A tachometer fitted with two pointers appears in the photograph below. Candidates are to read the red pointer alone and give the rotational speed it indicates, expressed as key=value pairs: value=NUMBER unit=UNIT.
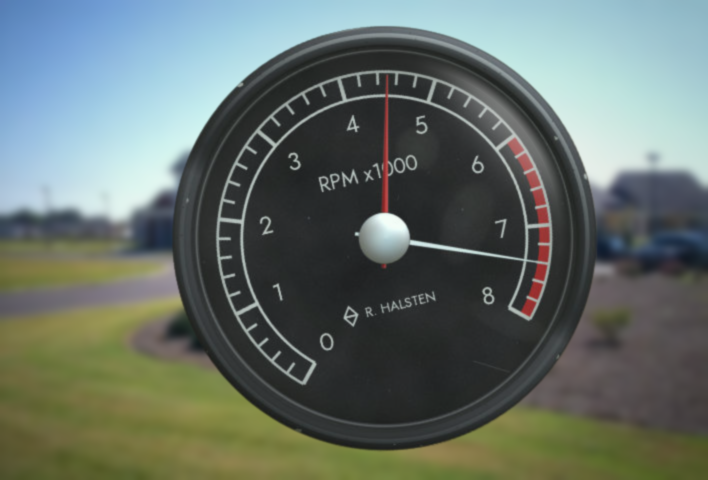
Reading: value=4500 unit=rpm
